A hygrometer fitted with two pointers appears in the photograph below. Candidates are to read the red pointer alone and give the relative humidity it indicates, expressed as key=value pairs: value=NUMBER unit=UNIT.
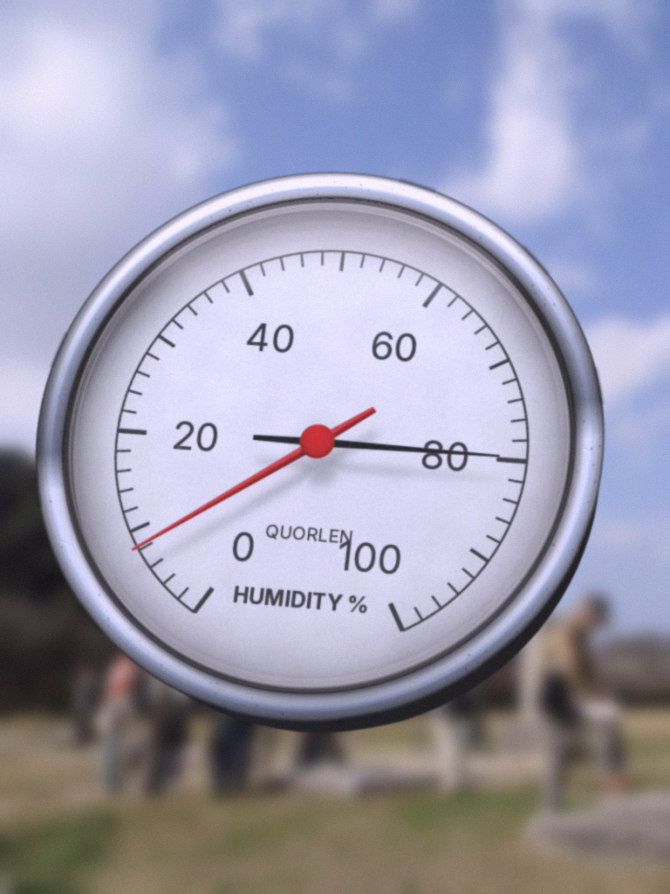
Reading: value=8 unit=%
